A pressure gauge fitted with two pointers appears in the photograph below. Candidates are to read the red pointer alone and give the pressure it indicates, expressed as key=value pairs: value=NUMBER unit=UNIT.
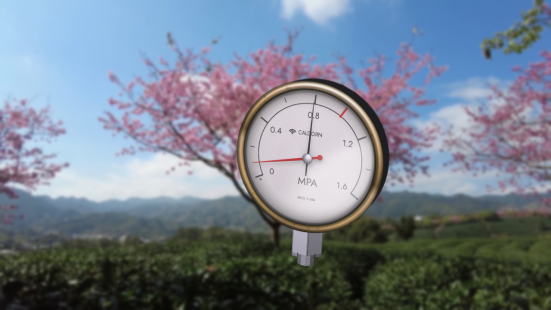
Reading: value=0.1 unit=MPa
